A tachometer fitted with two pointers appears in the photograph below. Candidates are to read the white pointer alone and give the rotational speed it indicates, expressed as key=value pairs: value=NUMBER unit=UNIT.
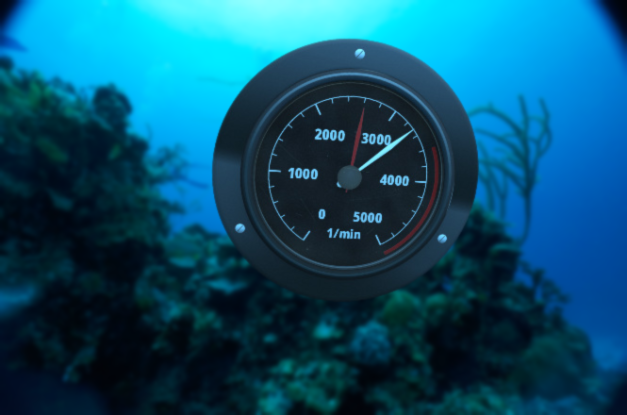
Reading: value=3300 unit=rpm
